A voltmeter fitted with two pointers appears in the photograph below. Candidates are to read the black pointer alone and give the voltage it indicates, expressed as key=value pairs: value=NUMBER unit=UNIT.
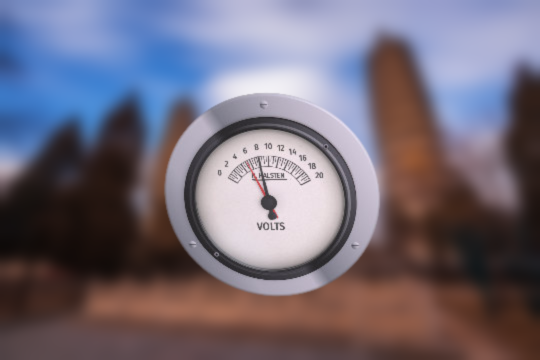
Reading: value=8 unit=V
